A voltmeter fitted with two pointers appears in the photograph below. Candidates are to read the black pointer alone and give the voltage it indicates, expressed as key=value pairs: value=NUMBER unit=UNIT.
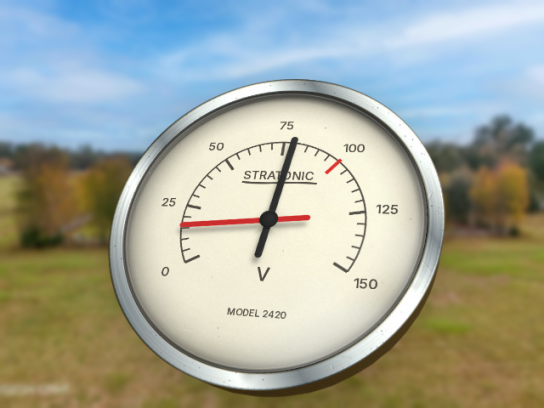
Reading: value=80 unit=V
